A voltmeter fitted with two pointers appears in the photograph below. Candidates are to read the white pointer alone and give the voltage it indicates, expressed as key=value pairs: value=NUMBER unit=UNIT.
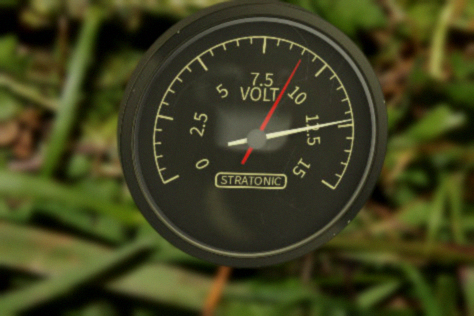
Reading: value=12.25 unit=V
